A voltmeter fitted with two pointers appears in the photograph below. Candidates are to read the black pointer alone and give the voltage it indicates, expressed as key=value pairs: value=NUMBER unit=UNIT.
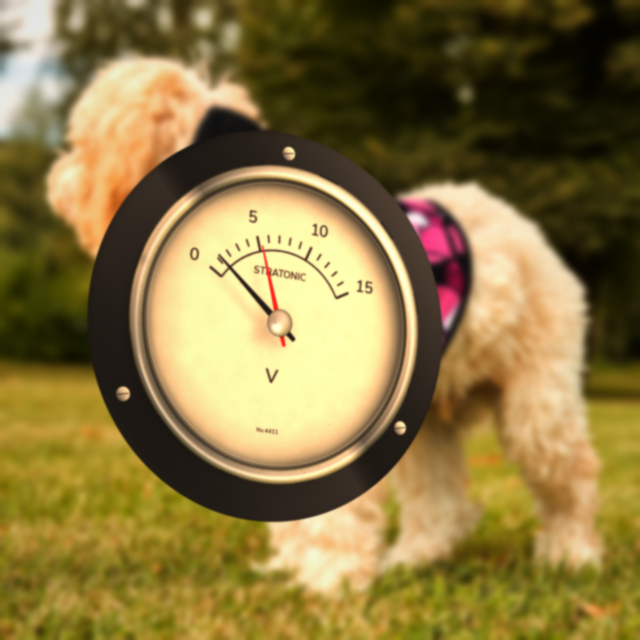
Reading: value=1 unit=V
